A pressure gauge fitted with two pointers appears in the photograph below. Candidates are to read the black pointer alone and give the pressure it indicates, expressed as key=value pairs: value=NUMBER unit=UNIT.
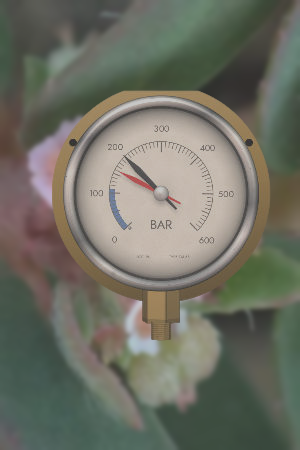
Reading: value=200 unit=bar
